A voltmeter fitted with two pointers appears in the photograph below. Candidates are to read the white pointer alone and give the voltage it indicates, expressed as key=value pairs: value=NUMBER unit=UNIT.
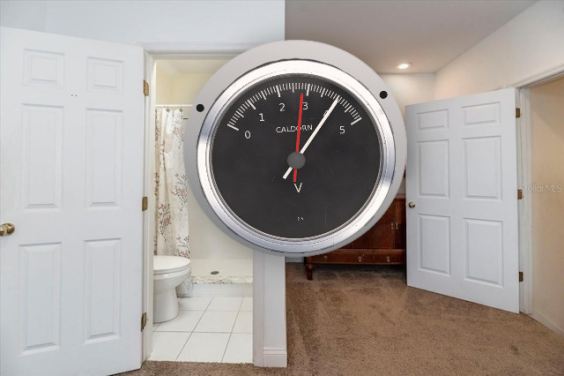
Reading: value=4 unit=V
